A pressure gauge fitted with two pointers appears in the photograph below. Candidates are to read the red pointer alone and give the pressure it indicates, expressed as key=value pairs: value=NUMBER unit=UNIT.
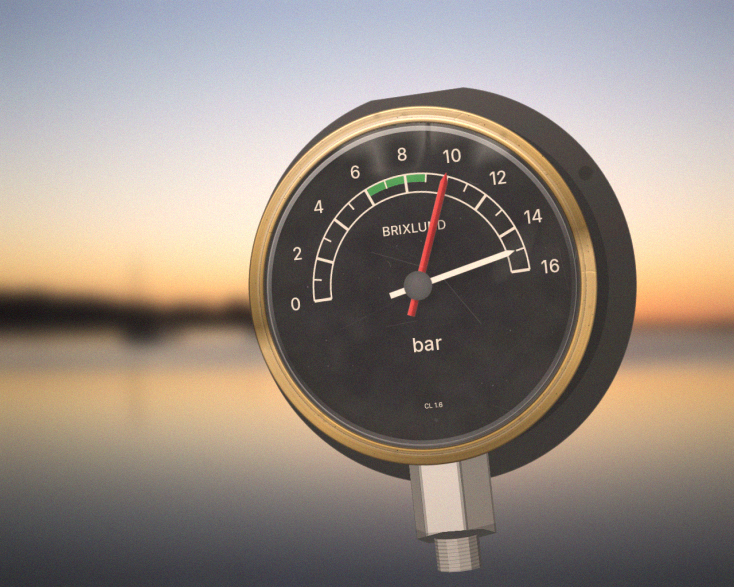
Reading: value=10 unit=bar
